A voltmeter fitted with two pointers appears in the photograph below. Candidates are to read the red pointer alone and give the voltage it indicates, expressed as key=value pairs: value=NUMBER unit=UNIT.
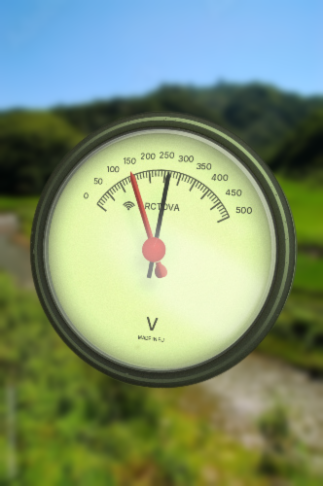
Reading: value=150 unit=V
